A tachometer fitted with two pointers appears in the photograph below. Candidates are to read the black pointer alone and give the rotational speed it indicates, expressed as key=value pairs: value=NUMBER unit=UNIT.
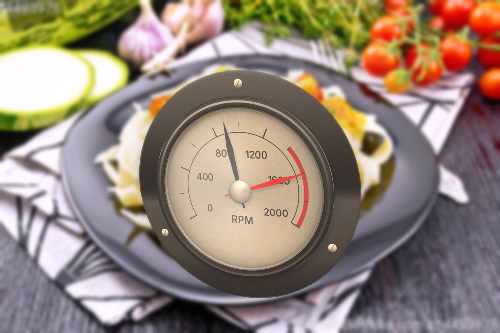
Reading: value=900 unit=rpm
